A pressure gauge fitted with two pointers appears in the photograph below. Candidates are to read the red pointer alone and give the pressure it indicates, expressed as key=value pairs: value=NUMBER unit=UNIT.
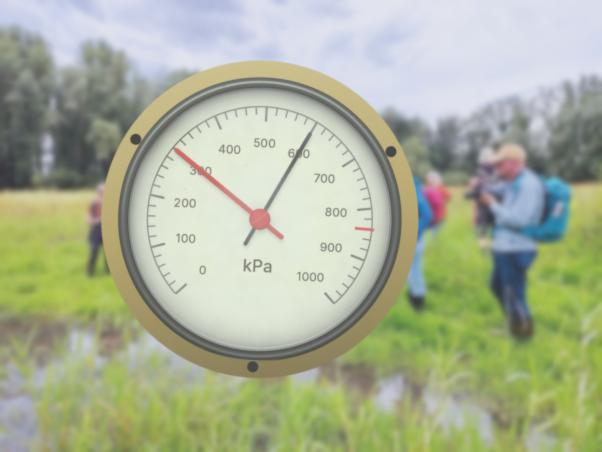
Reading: value=300 unit=kPa
